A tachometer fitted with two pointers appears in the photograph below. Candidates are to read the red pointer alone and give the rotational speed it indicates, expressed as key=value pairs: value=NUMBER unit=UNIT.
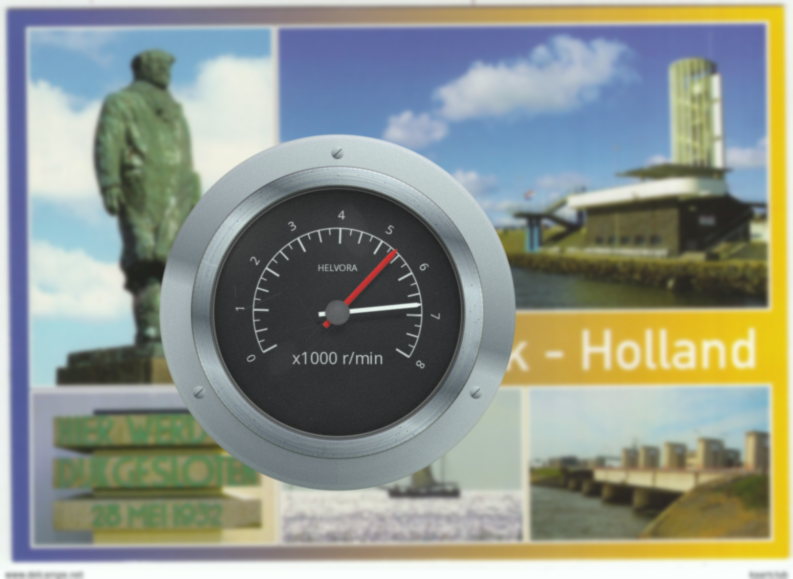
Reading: value=5375 unit=rpm
